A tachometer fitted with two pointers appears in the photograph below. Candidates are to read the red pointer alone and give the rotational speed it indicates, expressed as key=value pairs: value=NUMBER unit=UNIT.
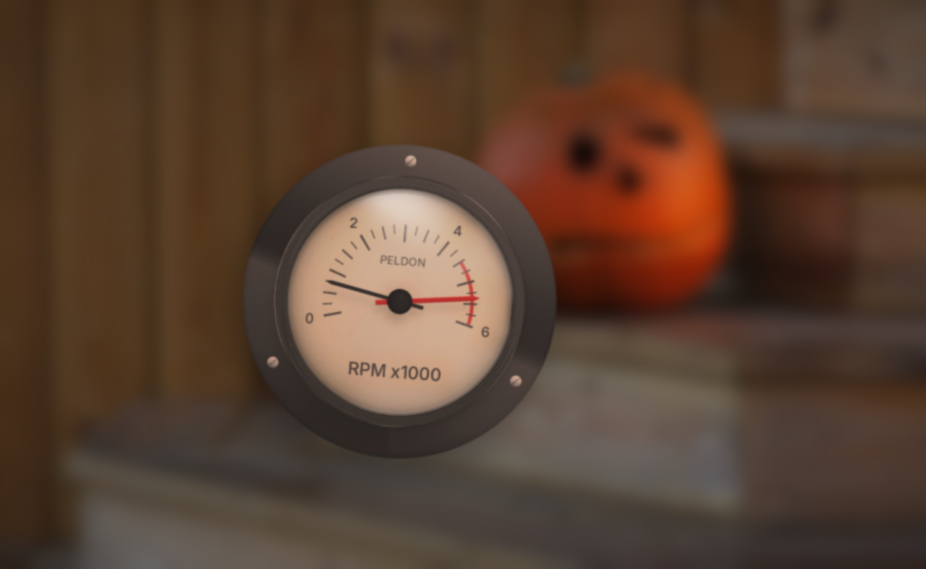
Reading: value=5375 unit=rpm
